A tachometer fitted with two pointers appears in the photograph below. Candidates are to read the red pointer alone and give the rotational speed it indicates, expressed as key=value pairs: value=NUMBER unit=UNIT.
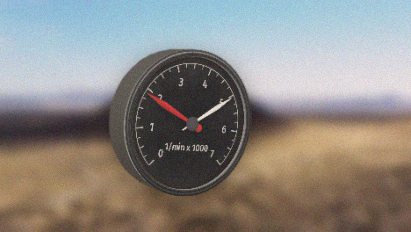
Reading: value=1875 unit=rpm
